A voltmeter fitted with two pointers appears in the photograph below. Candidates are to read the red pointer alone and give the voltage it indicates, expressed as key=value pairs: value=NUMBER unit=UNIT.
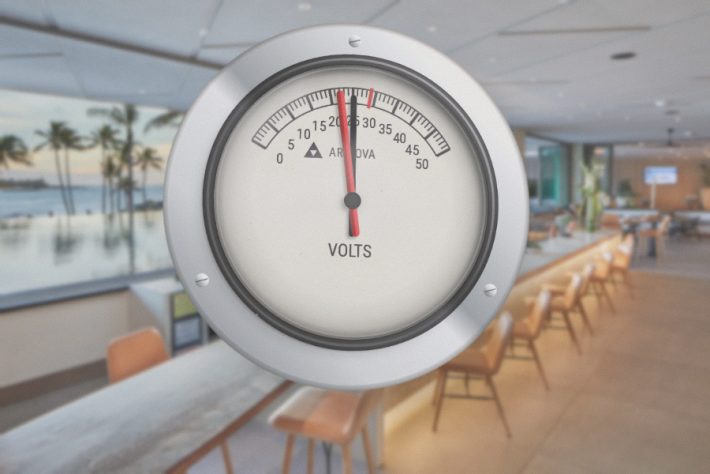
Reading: value=22 unit=V
